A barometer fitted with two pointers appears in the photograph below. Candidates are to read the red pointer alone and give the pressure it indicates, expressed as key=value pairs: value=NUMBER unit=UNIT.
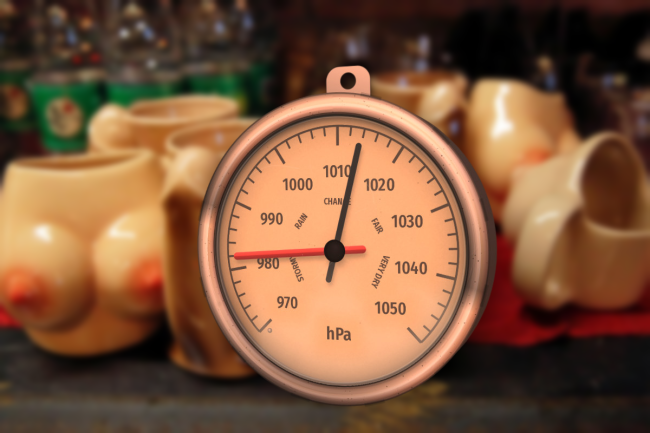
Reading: value=982 unit=hPa
